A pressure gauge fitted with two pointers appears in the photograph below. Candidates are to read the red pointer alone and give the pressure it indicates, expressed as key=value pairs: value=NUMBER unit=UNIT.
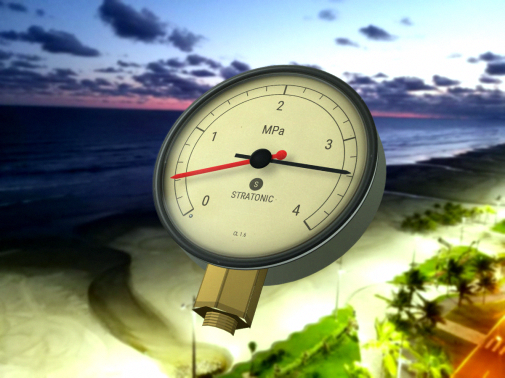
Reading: value=0.4 unit=MPa
